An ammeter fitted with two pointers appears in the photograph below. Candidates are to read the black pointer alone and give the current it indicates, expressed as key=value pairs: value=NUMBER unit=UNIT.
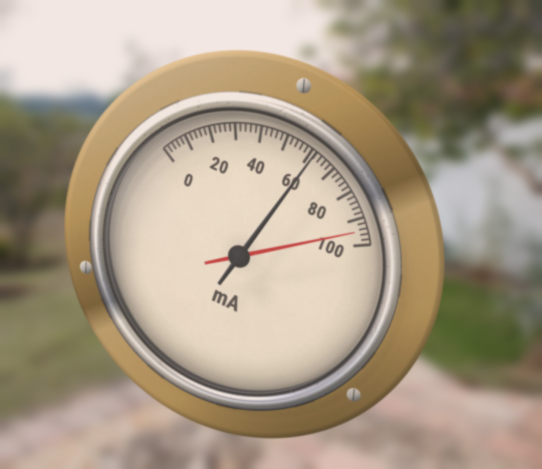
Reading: value=62 unit=mA
